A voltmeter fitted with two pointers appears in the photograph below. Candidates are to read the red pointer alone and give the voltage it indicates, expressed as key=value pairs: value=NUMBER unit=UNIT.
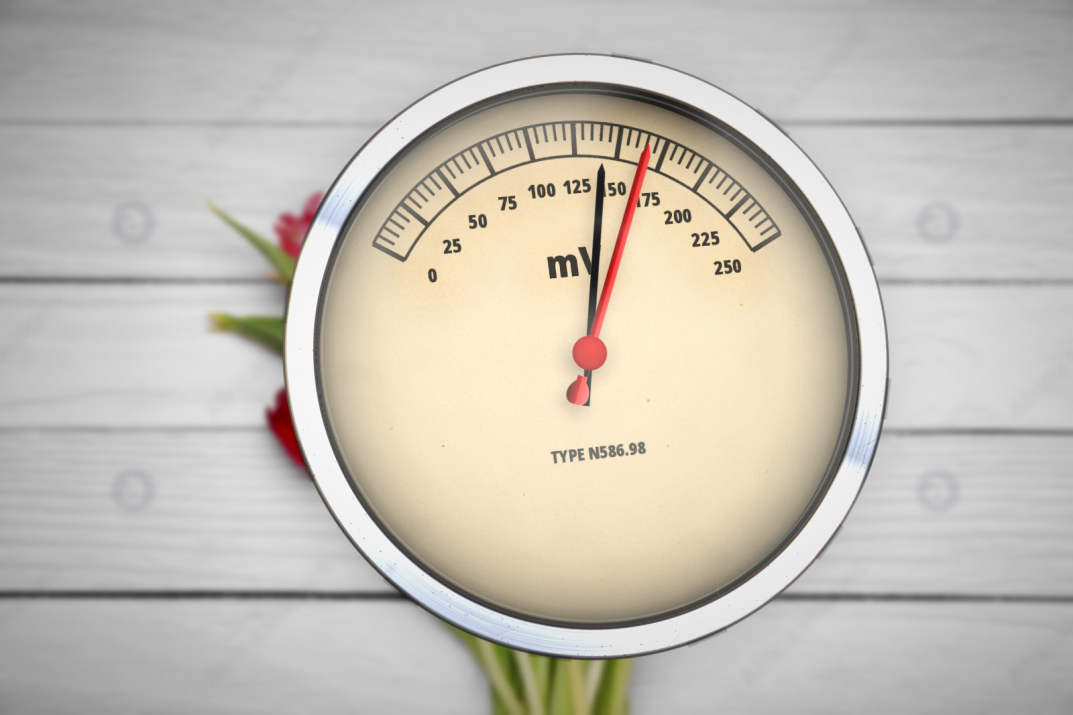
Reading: value=165 unit=mV
